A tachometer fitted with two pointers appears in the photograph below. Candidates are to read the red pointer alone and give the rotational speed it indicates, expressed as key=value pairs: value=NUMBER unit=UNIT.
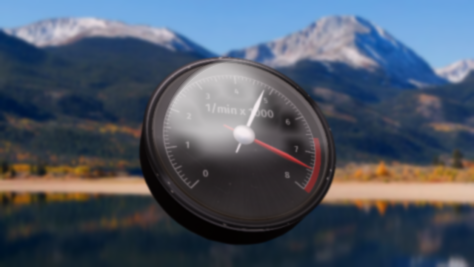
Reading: value=7500 unit=rpm
